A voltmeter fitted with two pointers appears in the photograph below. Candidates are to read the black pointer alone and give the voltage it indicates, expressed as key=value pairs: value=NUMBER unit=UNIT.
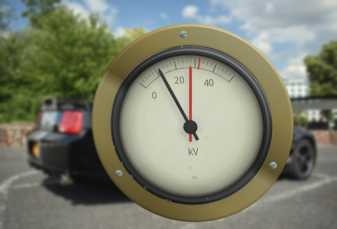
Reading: value=12 unit=kV
